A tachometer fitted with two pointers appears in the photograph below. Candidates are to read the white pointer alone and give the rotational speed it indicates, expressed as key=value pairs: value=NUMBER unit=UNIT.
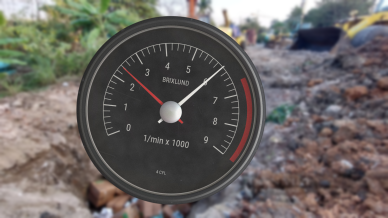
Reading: value=6000 unit=rpm
